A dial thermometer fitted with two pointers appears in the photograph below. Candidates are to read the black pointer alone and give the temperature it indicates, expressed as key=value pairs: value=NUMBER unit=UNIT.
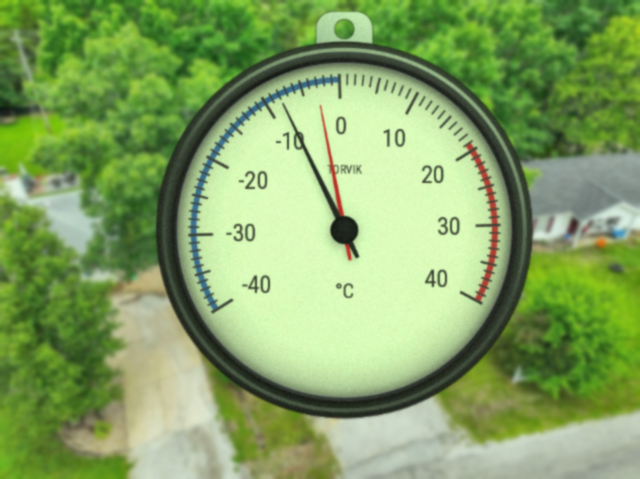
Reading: value=-8 unit=°C
